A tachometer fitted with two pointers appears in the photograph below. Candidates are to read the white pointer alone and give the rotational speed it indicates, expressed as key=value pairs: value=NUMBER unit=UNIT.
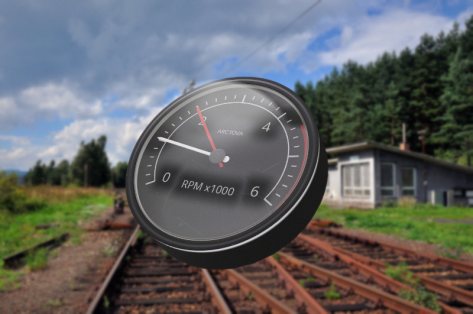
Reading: value=1000 unit=rpm
